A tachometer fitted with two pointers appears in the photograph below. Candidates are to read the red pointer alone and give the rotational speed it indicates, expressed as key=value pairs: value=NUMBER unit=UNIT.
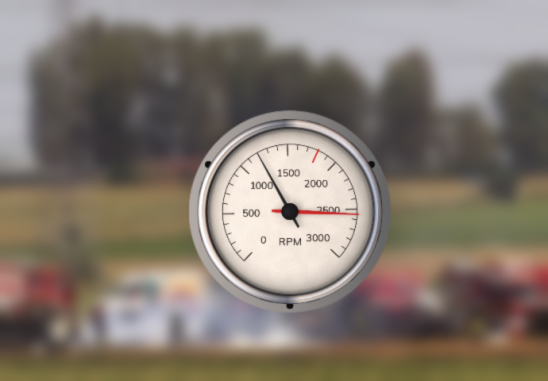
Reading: value=2550 unit=rpm
